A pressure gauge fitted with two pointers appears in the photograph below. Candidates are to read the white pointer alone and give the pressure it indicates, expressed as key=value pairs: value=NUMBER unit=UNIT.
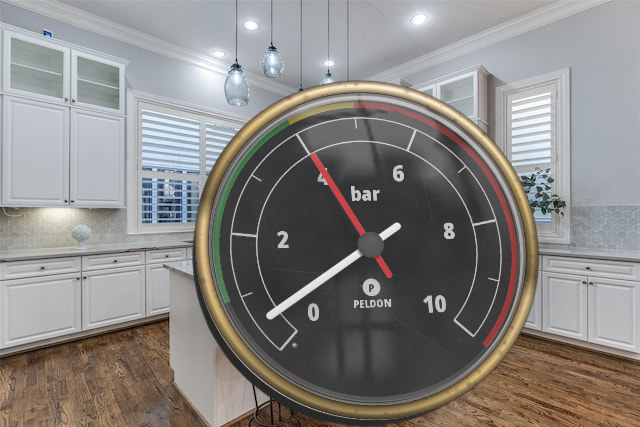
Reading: value=0.5 unit=bar
